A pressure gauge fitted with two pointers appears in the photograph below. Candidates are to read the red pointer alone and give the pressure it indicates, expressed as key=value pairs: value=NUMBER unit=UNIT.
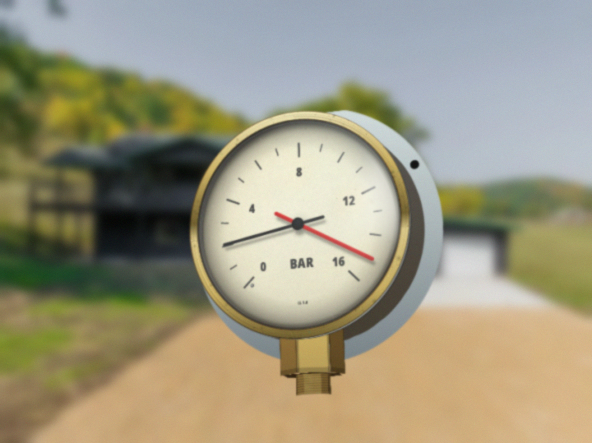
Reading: value=15 unit=bar
